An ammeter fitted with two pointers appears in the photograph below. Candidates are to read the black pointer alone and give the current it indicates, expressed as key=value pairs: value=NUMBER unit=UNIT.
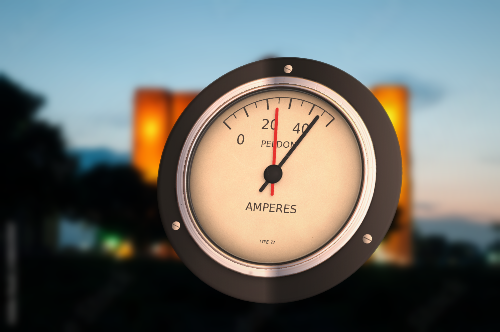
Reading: value=45 unit=A
